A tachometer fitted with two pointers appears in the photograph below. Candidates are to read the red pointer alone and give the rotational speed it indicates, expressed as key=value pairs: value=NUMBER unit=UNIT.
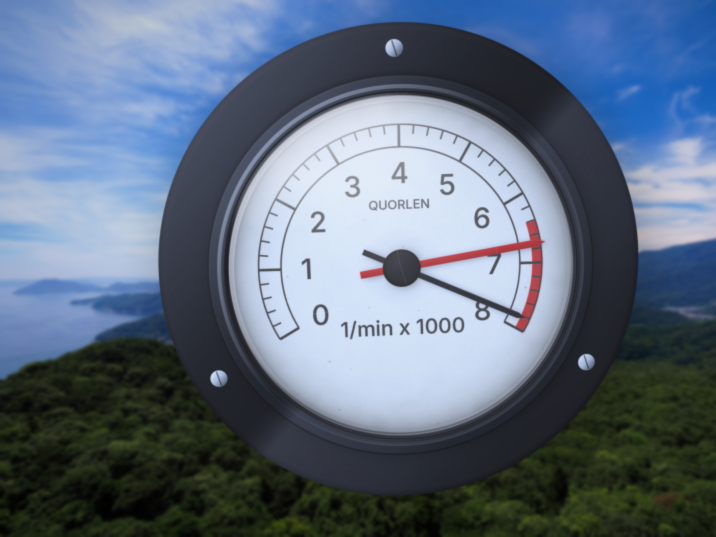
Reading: value=6700 unit=rpm
